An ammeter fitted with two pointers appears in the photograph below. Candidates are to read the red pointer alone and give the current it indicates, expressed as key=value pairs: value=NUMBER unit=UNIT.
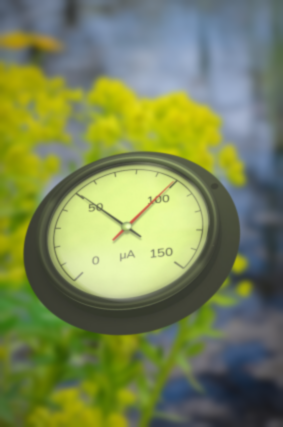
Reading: value=100 unit=µA
